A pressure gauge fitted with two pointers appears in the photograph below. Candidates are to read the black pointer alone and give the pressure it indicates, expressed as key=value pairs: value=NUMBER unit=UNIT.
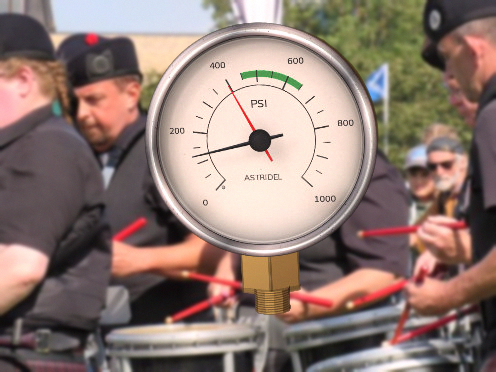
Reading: value=125 unit=psi
